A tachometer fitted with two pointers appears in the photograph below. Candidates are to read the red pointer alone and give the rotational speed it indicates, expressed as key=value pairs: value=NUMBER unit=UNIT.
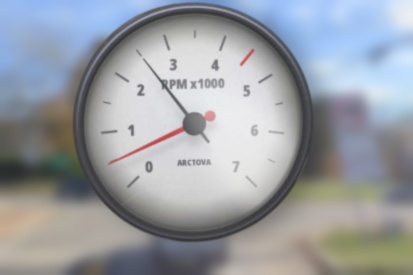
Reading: value=500 unit=rpm
